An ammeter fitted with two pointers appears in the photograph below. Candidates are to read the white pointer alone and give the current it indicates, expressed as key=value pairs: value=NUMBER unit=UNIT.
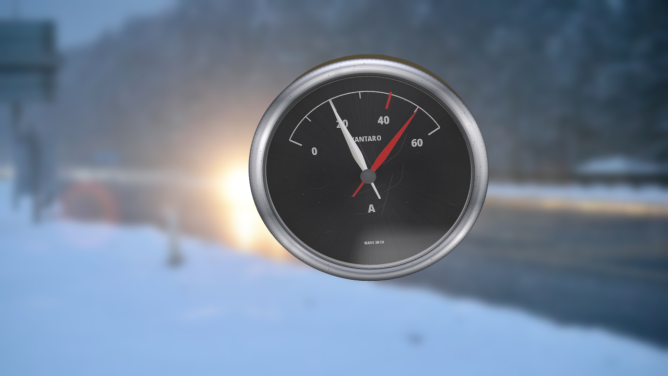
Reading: value=20 unit=A
